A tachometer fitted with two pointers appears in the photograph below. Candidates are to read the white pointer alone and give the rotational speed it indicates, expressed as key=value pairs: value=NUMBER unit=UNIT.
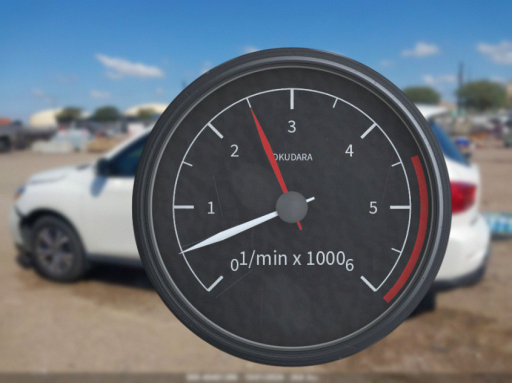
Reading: value=500 unit=rpm
